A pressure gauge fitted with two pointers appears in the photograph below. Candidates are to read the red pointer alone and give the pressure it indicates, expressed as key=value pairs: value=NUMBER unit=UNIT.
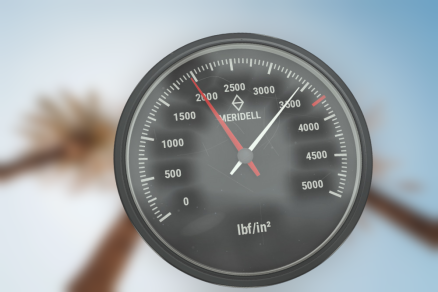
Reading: value=1950 unit=psi
